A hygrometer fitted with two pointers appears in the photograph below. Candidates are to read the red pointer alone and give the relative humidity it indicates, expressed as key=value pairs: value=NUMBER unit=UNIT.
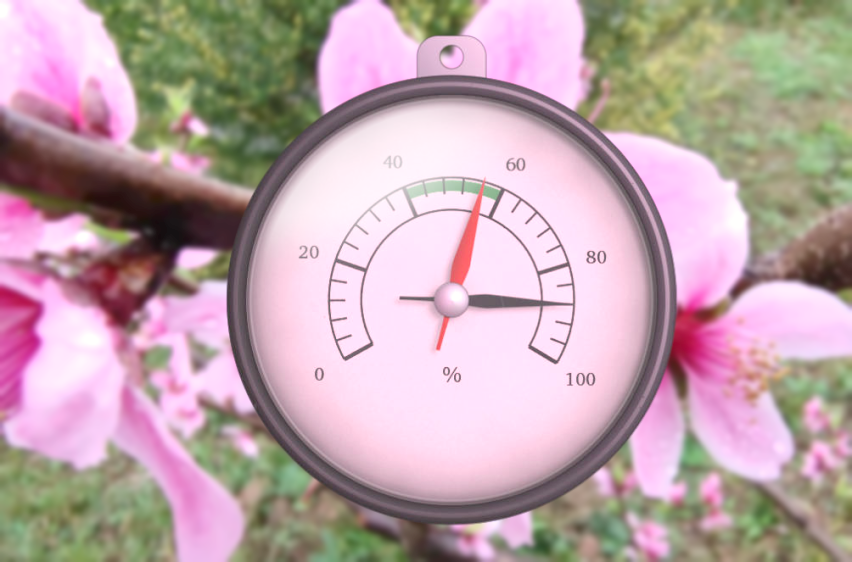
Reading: value=56 unit=%
